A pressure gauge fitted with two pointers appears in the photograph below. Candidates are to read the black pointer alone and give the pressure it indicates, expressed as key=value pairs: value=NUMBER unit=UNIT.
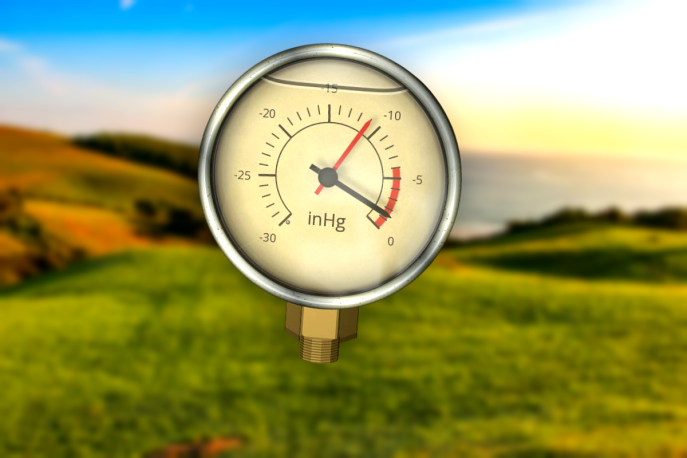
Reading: value=-1.5 unit=inHg
